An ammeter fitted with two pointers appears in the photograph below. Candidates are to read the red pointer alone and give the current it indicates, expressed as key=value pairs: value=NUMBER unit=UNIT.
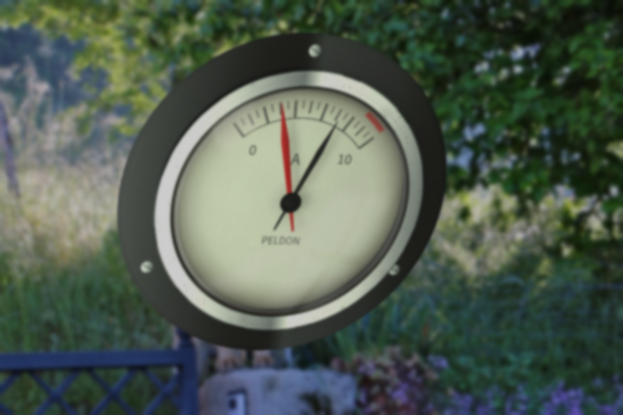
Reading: value=3 unit=A
